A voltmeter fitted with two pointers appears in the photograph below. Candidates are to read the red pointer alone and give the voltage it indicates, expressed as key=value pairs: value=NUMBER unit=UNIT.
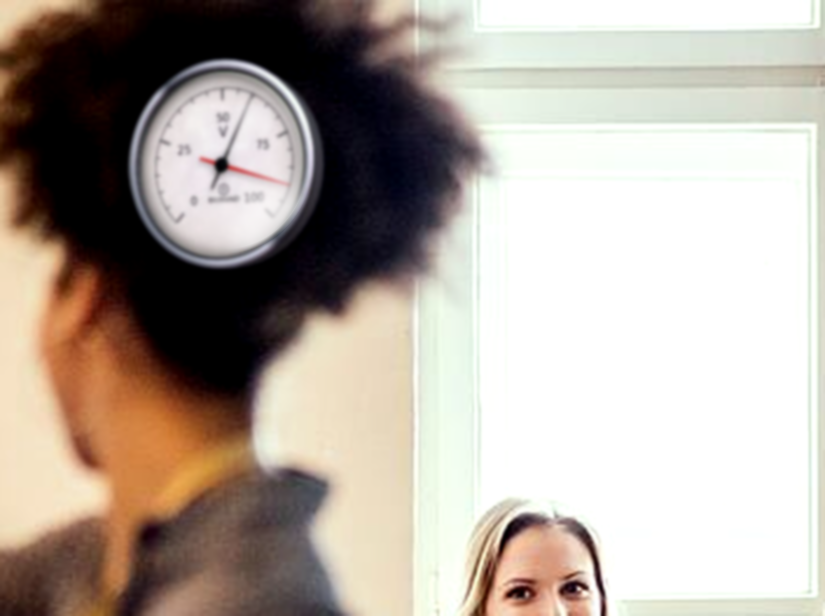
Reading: value=90 unit=V
